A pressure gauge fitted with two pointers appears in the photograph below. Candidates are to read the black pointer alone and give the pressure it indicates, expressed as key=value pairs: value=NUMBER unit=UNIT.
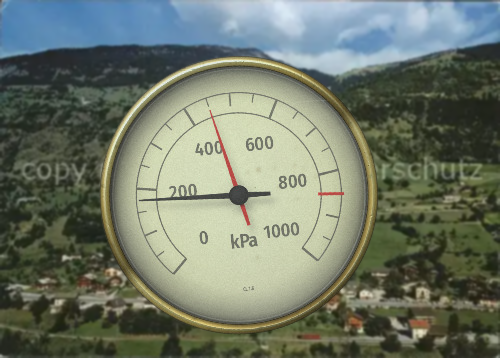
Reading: value=175 unit=kPa
